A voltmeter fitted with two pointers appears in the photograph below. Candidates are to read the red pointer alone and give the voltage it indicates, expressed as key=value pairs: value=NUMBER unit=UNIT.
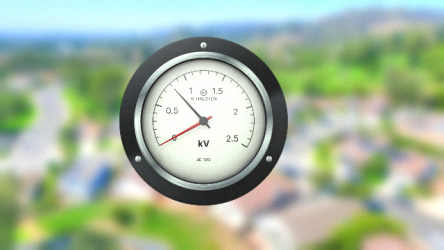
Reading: value=0 unit=kV
